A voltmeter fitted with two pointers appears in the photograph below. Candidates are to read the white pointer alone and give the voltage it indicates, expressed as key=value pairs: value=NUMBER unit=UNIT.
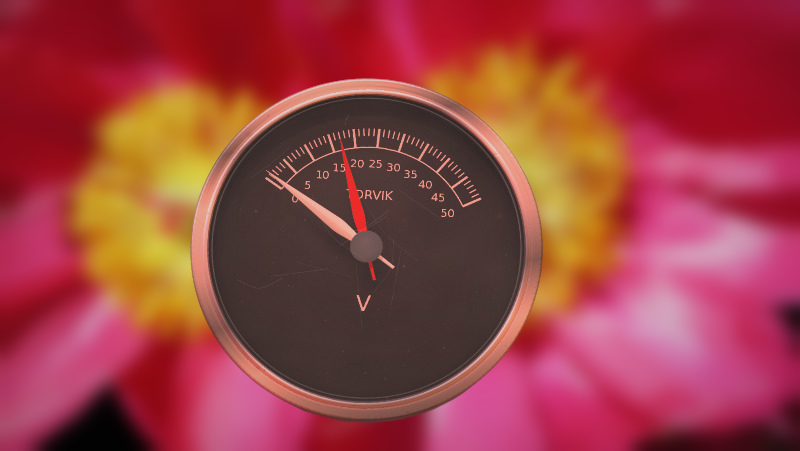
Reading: value=1 unit=V
